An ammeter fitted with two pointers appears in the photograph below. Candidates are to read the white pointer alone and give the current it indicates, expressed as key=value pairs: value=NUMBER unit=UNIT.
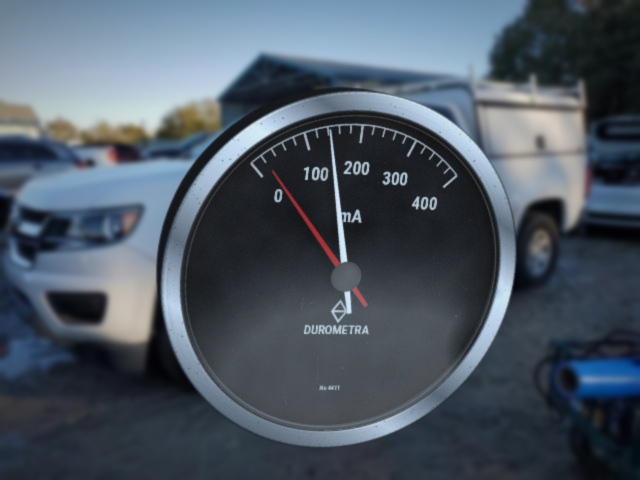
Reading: value=140 unit=mA
